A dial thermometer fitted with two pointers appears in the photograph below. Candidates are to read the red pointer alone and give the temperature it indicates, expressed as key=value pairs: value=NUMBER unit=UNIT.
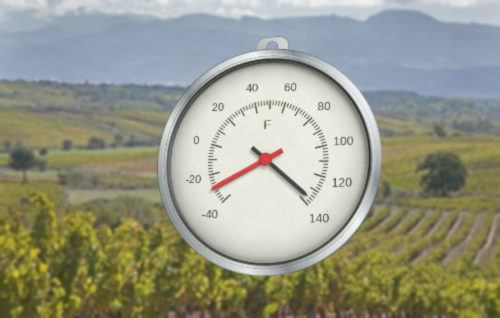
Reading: value=-30 unit=°F
